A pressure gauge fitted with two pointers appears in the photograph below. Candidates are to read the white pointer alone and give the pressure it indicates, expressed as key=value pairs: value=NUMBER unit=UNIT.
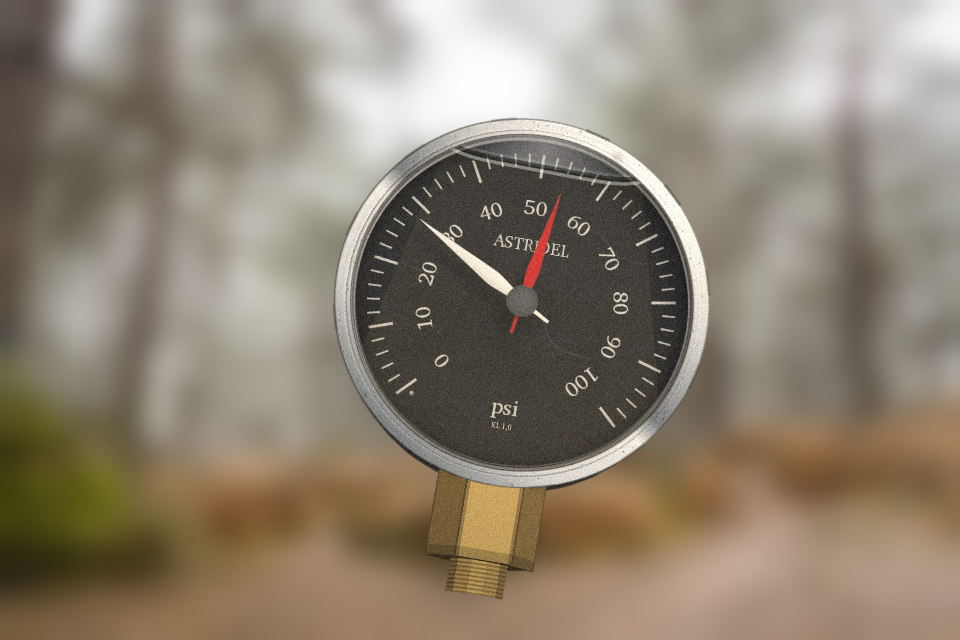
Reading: value=28 unit=psi
